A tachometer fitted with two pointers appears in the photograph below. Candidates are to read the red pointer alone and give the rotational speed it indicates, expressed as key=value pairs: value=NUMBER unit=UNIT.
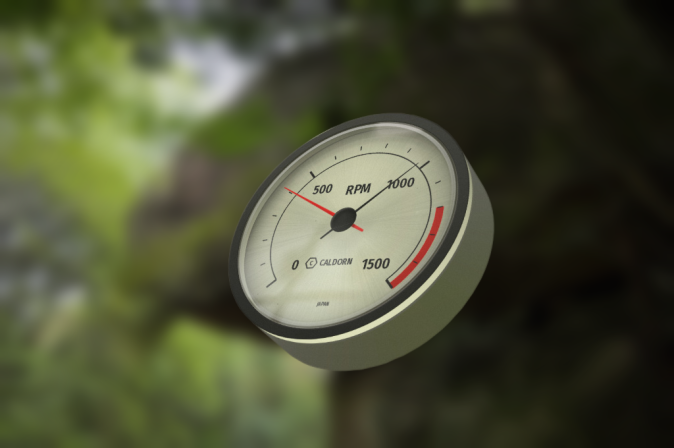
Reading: value=400 unit=rpm
